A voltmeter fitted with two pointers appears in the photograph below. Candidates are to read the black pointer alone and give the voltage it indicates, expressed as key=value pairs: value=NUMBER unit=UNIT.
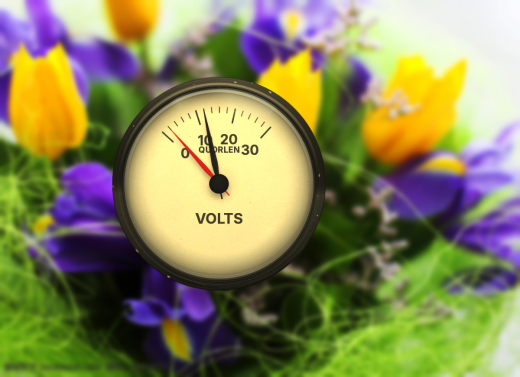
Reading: value=12 unit=V
